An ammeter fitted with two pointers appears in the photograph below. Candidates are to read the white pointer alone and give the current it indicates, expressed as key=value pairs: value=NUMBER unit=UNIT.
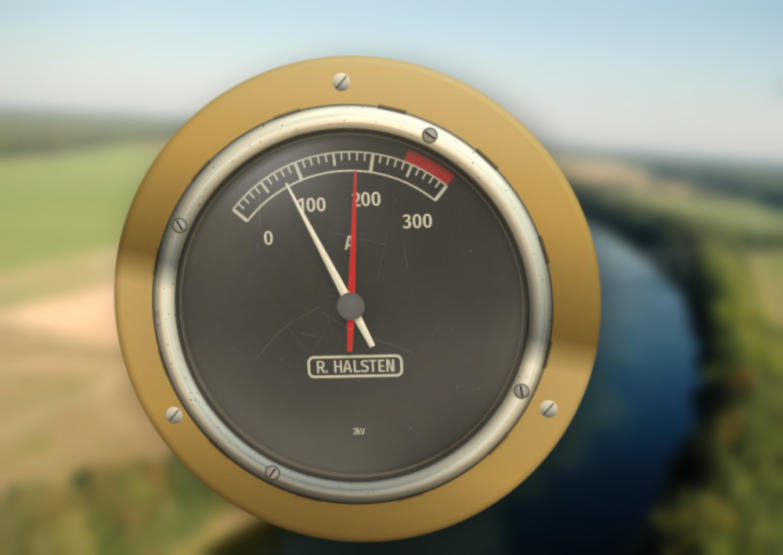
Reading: value=80 unit=A
